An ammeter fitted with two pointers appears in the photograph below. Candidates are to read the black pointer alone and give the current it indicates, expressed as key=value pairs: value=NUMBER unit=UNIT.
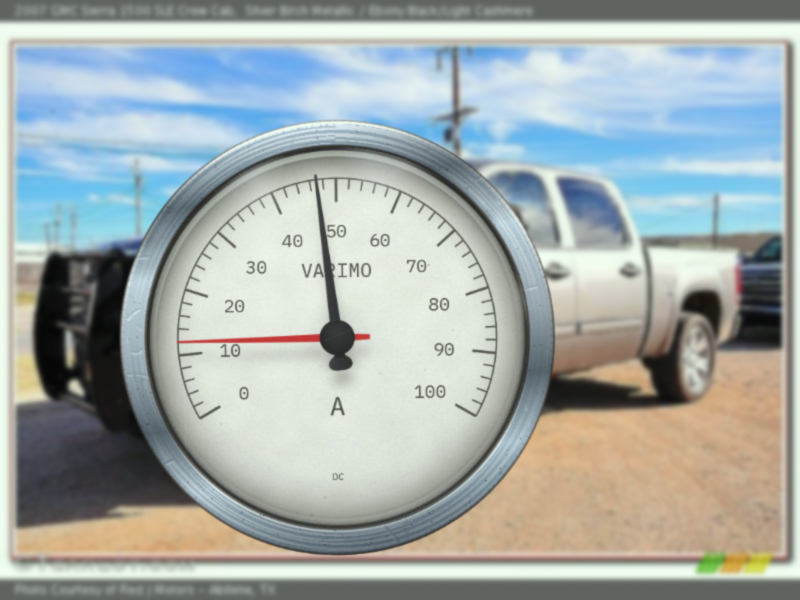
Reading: value=47 unit=A
